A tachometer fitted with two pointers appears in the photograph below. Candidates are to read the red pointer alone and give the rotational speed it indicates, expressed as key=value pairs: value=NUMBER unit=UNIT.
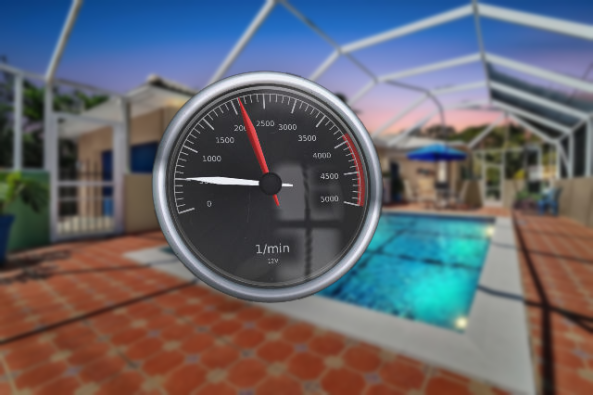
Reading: value=2100 unit=rpm
